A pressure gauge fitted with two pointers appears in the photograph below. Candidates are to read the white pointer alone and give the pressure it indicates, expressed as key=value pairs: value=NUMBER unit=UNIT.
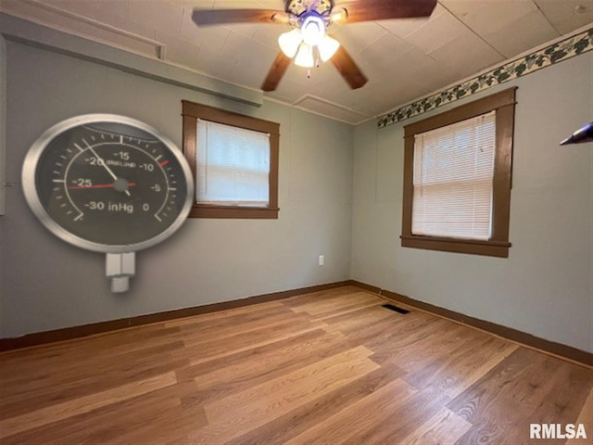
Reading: value=-19 unit=inHg
